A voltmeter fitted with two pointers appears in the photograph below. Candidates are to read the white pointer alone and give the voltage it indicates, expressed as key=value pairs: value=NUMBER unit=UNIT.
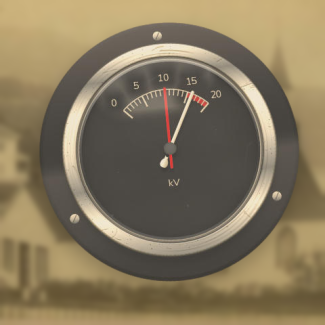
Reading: value=16 unit=kV
